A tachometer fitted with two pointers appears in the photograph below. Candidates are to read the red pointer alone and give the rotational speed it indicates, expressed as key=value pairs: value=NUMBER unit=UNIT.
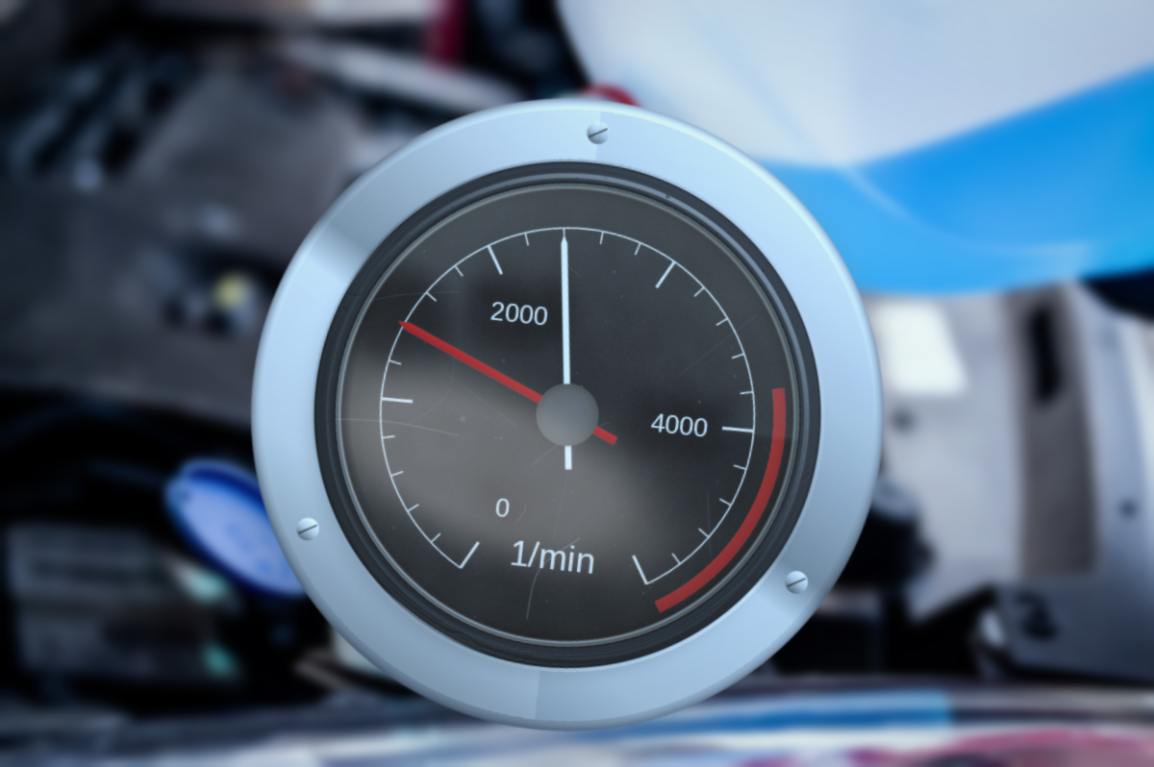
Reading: value=1400 unit=rpm
